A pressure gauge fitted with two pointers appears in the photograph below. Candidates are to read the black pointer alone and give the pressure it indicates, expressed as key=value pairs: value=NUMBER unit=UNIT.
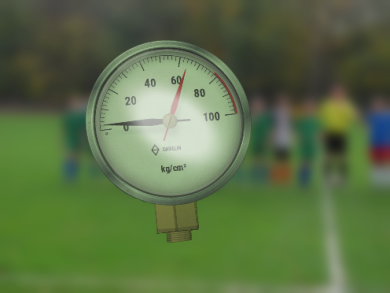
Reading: value=2 unit=kg/cm²
